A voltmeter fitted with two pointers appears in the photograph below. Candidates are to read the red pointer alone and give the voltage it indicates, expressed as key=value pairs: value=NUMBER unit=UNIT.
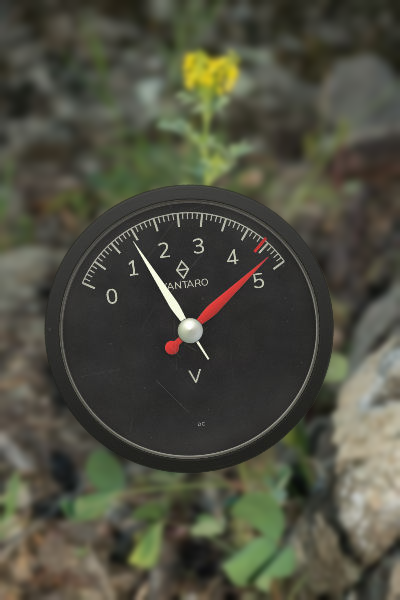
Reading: value=4.7 unit=V
